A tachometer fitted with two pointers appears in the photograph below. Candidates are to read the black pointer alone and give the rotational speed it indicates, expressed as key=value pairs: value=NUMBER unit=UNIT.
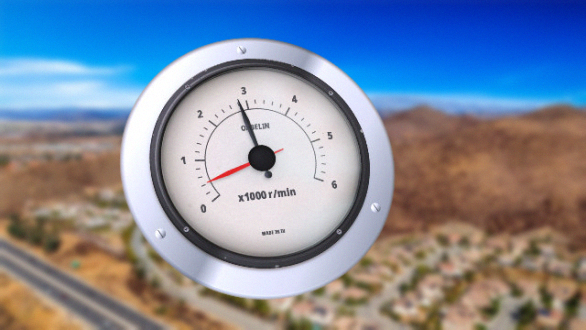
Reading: value=2800 unit=rpm
